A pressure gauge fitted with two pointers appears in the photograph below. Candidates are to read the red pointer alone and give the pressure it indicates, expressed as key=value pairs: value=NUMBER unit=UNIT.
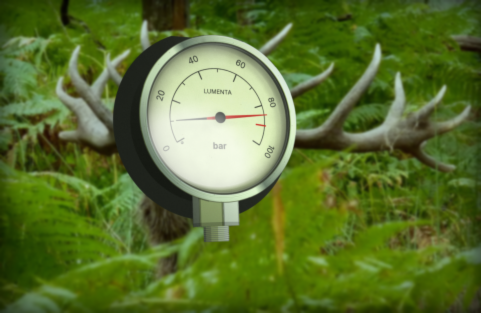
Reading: value=85 unit=bar
